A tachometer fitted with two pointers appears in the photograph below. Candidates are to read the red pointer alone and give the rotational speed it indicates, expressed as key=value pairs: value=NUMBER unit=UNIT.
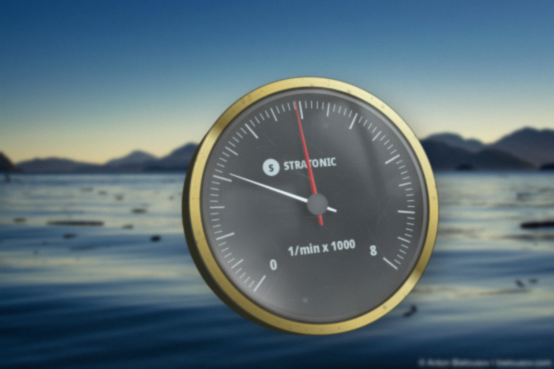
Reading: value=3900 unit=rpm
